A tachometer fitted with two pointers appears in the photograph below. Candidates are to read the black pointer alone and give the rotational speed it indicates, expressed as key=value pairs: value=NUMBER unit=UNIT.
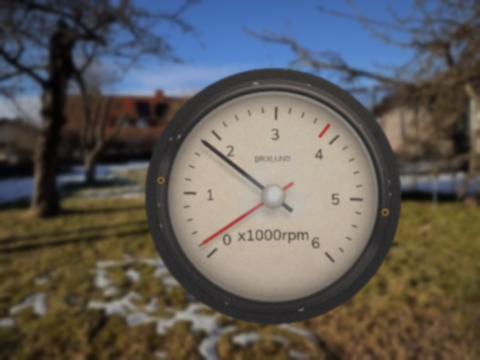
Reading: value=1800 unit=rpm
